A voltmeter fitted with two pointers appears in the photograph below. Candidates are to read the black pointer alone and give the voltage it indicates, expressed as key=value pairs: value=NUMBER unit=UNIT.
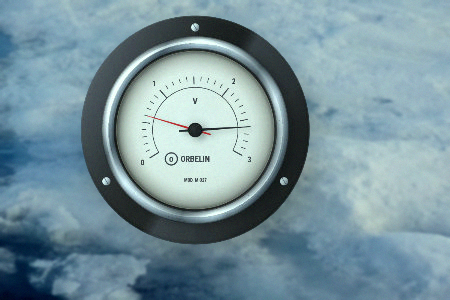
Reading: value=2.6 unit=V
